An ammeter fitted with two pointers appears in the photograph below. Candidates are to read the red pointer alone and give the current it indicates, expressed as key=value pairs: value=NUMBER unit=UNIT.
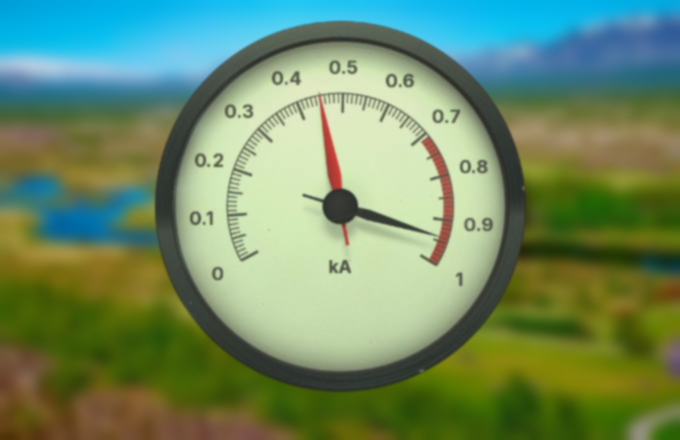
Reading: value=0.45 unit=kA
